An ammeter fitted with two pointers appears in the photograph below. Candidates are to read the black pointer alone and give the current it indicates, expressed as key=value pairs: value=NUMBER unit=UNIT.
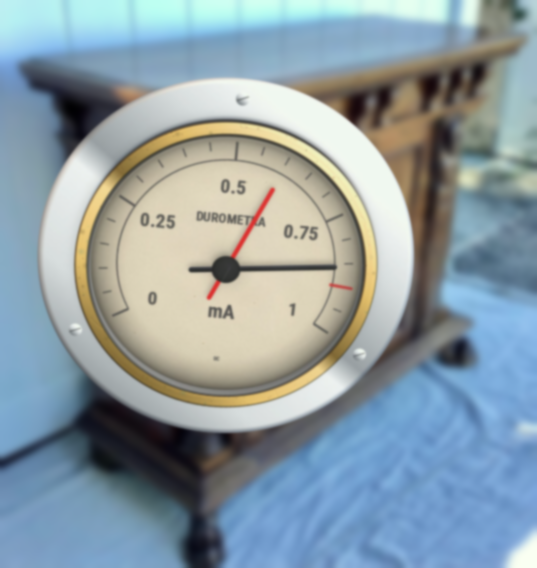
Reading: value=0.85 unit=mA
